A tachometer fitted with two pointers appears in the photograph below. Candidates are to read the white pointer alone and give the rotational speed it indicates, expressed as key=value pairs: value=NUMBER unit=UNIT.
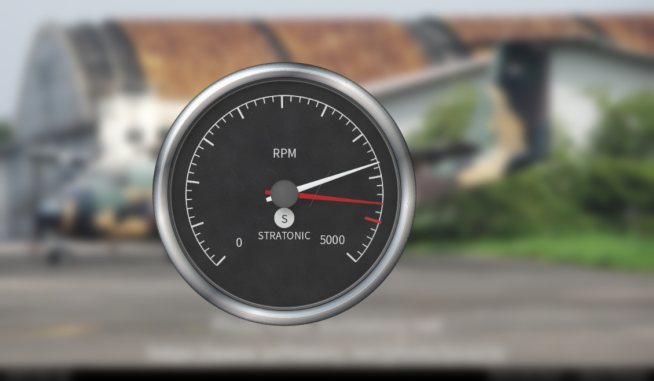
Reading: value=3850 unit=rpm
